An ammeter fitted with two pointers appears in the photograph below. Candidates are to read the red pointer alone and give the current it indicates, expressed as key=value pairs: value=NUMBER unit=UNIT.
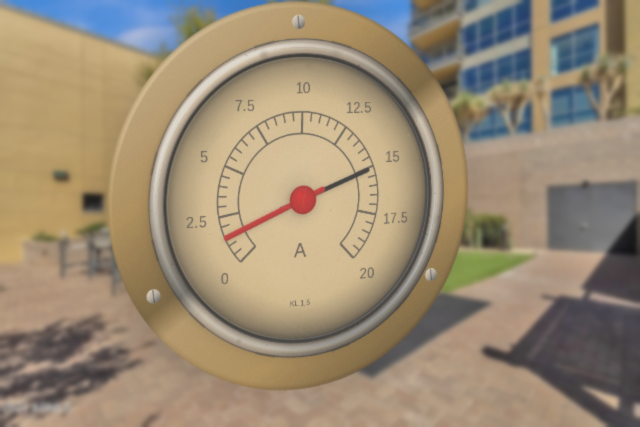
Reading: value=1.5 unit=A
